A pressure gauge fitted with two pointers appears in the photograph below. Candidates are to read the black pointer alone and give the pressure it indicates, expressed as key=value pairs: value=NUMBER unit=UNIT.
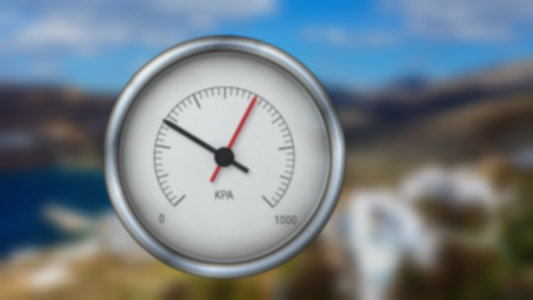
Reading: value=280 unit=kPa
